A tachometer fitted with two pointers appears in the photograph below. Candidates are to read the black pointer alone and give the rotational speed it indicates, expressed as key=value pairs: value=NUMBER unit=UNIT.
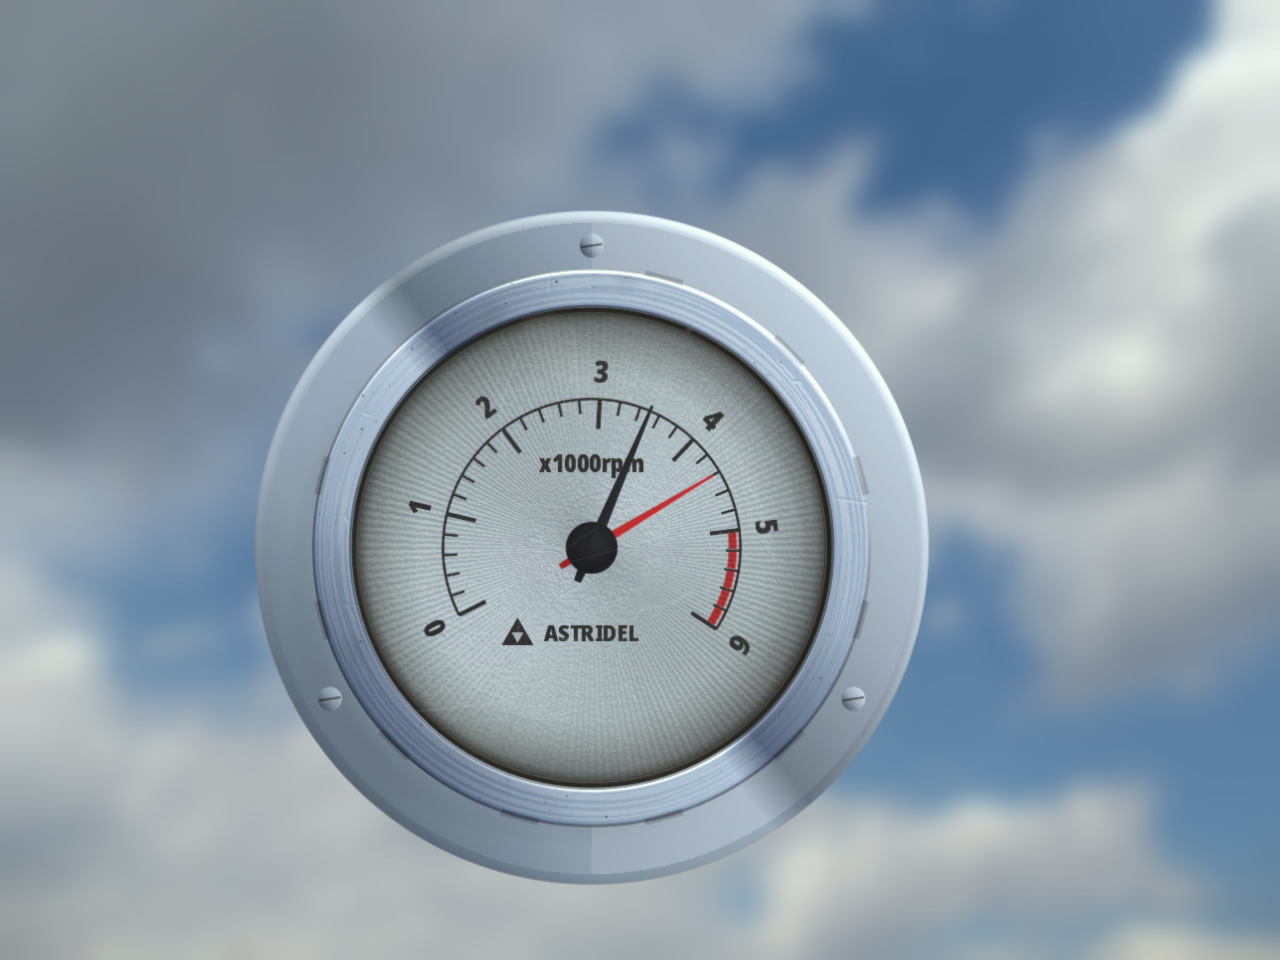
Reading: value=3500 unit=rpm
